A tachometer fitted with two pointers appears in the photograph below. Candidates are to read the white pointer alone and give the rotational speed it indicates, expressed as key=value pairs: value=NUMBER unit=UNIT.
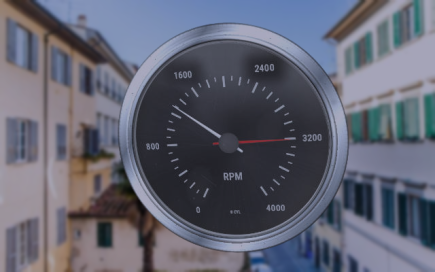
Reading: value=1300 unit=rpm
